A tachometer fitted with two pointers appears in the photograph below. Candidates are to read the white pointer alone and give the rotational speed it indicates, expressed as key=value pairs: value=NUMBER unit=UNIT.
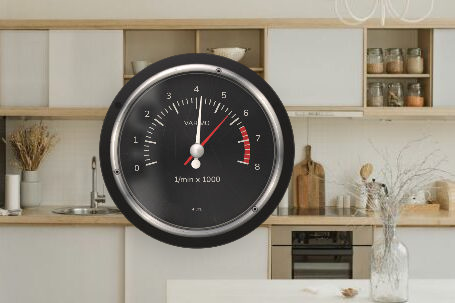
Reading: value=4200 unit=rpm
